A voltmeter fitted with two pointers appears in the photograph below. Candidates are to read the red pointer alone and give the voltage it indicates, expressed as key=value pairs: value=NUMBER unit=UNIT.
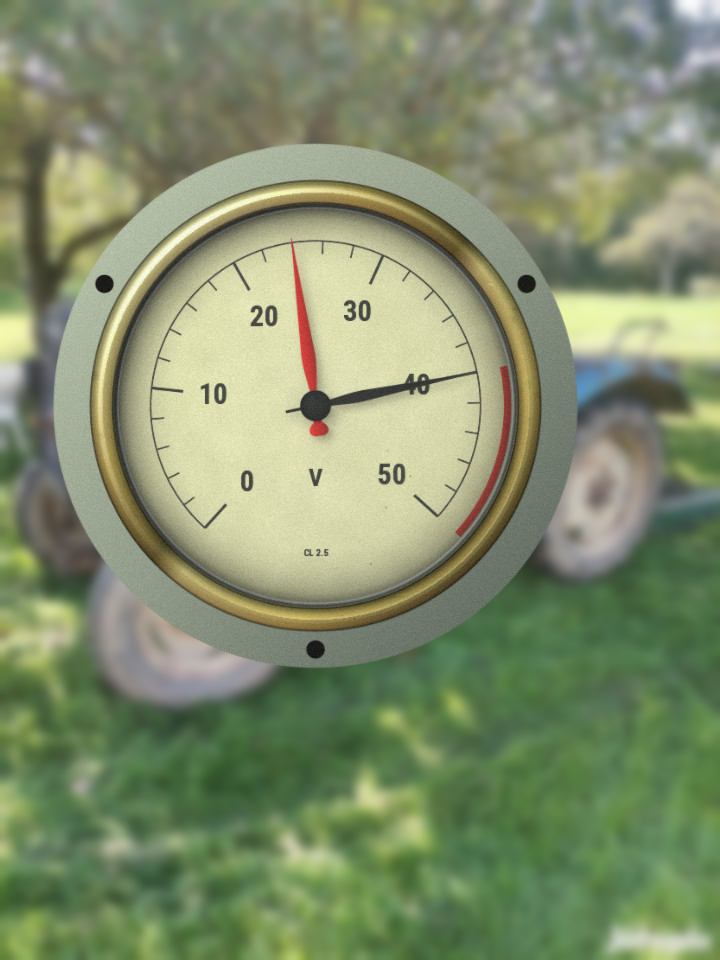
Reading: value=24 unit=V
